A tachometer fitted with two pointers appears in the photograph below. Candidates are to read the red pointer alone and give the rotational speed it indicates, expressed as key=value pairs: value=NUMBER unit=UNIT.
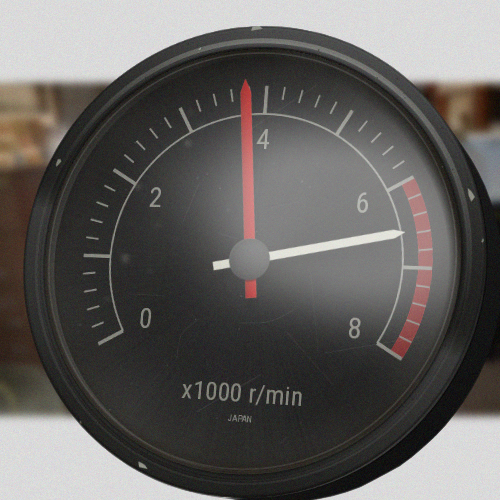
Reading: value=3800 unit=rpm
